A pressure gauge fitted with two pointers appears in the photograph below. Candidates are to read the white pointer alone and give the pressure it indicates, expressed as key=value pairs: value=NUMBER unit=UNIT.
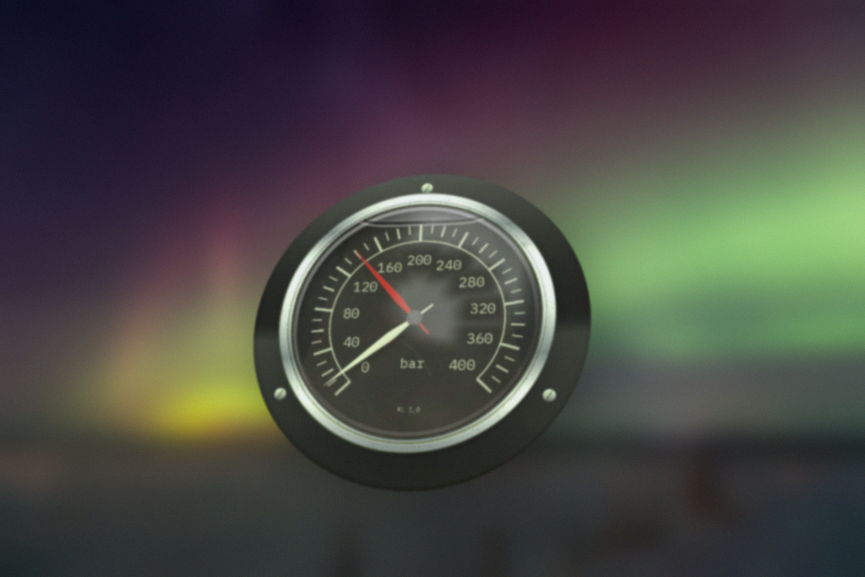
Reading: value=10 unit=bar
